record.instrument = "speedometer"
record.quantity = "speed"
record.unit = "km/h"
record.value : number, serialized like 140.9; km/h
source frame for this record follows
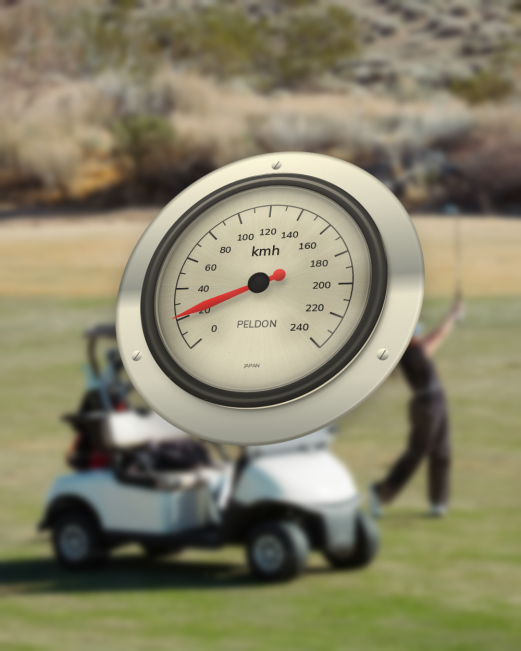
20; km/h
